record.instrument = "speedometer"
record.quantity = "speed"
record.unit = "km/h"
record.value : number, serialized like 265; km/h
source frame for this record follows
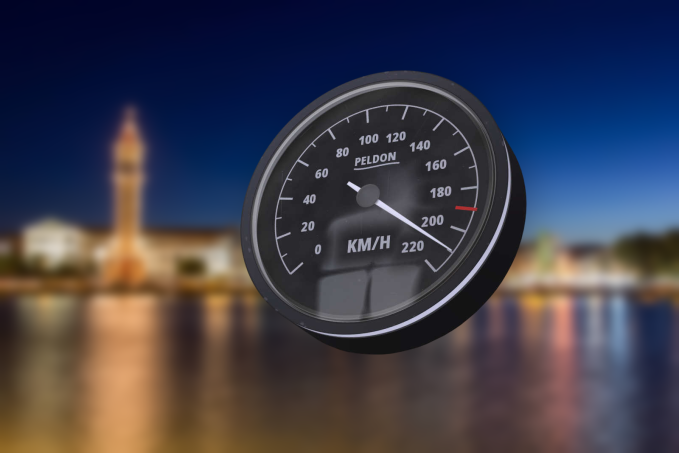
210; km/h
